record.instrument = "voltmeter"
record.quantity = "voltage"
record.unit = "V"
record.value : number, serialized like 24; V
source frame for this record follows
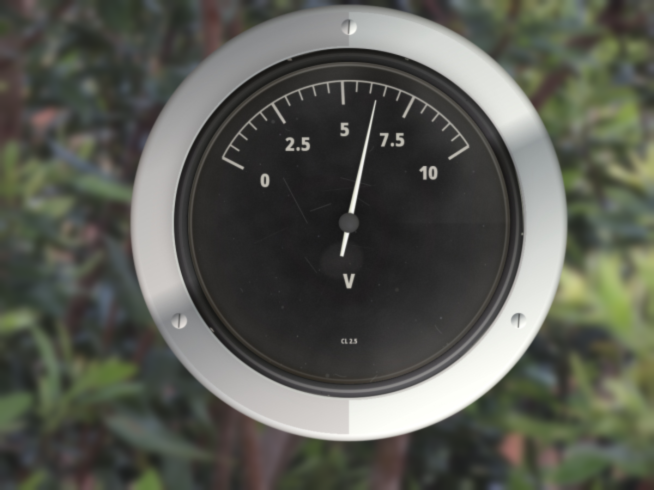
6.25; V
